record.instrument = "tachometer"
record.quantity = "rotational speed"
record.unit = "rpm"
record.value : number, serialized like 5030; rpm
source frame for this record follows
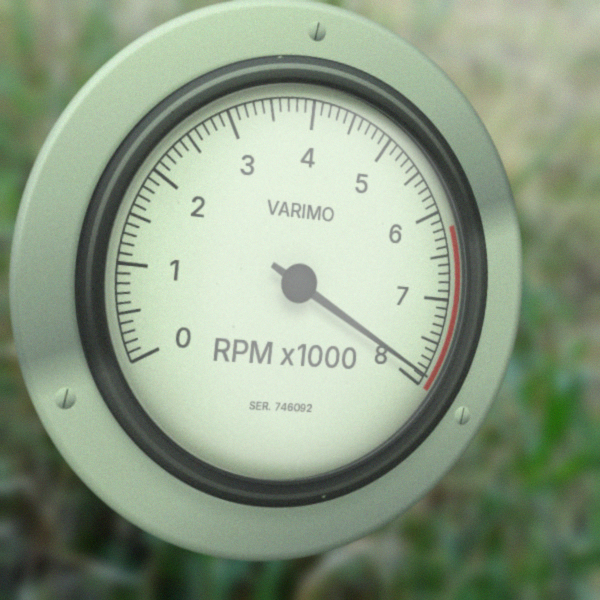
7900; rpm
